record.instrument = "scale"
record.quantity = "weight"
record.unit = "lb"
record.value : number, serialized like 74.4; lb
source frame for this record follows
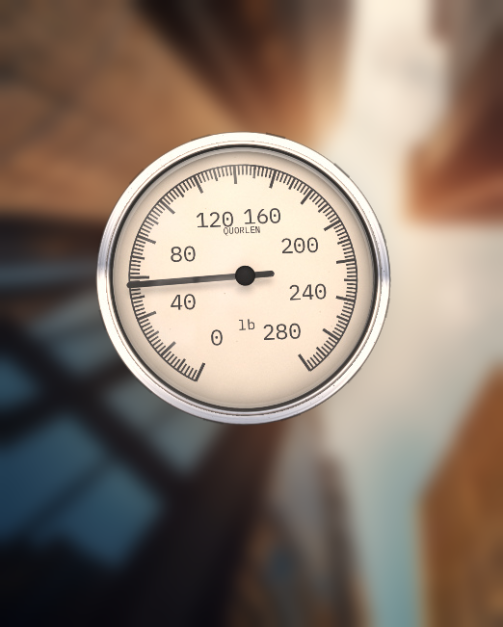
56; lb
